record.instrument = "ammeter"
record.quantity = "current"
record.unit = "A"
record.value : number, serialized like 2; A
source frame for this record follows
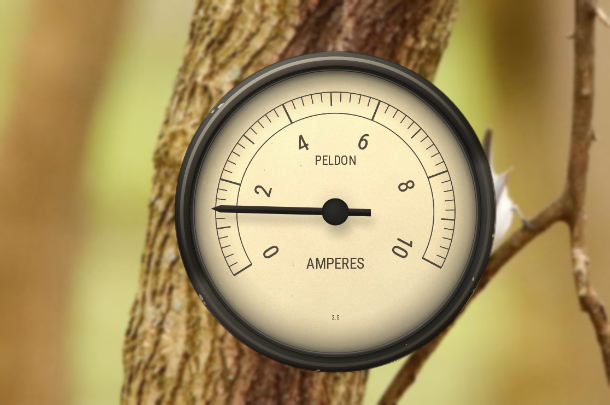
1.4; A
